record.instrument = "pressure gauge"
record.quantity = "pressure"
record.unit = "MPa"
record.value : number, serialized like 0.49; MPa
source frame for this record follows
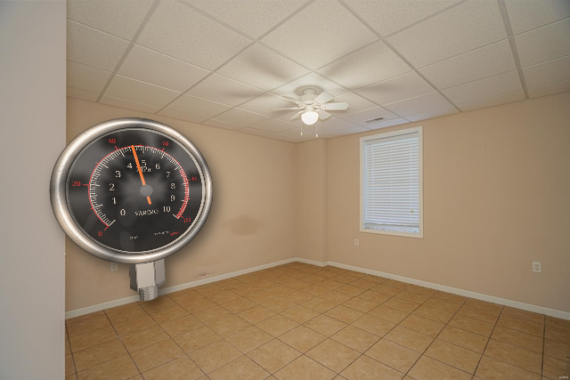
4.5; MPa
